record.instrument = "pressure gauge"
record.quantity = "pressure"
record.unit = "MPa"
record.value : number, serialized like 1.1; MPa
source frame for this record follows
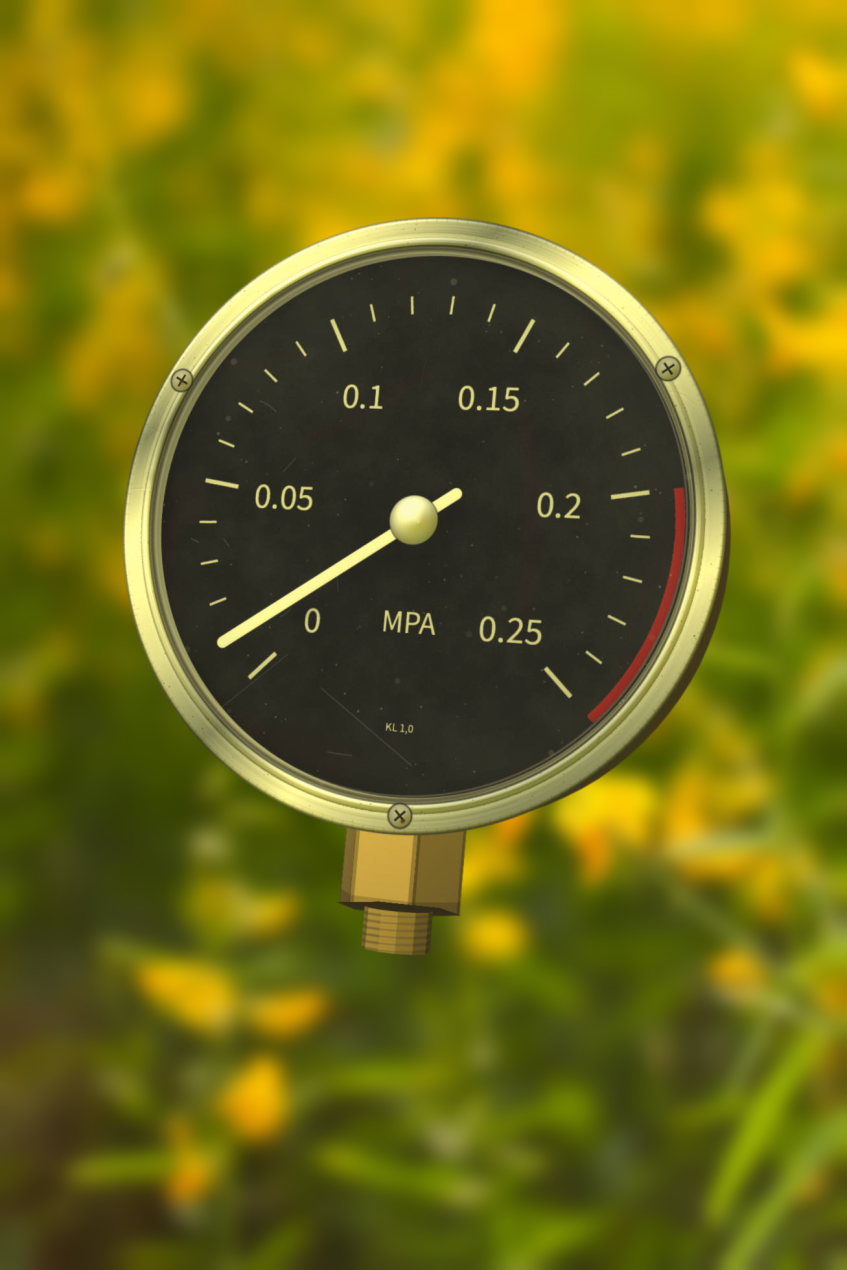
0.01; MPa
